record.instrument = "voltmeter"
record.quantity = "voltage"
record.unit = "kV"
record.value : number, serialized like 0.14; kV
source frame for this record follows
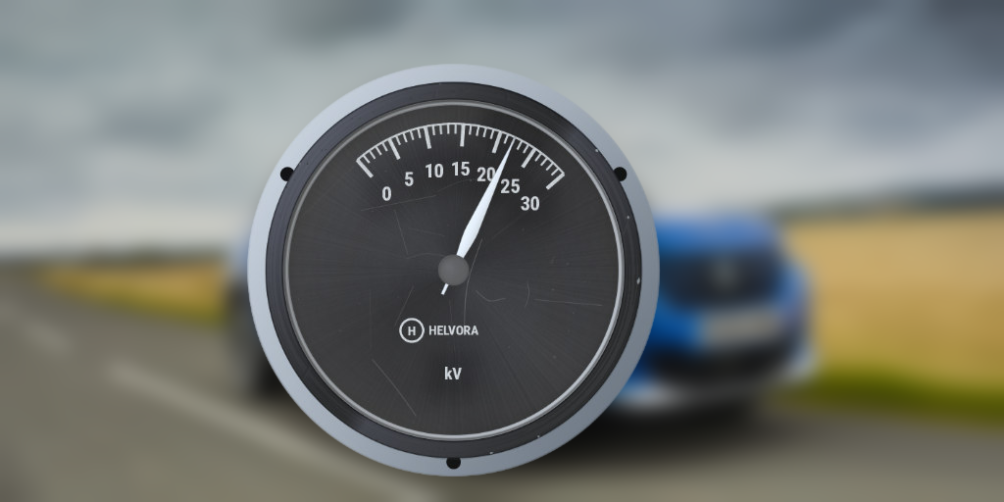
22; kV
